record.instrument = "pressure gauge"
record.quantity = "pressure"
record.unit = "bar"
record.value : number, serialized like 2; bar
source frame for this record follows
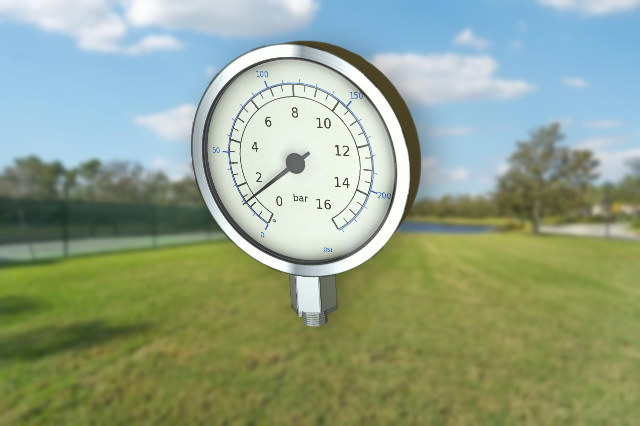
1.25; bar
